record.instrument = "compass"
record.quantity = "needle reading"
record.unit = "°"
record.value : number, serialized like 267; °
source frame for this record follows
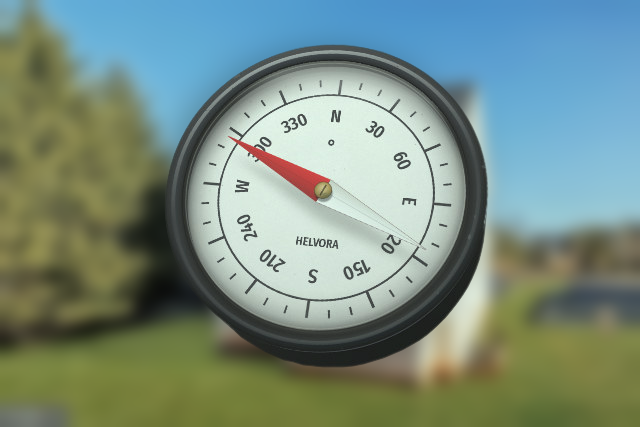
295; °
